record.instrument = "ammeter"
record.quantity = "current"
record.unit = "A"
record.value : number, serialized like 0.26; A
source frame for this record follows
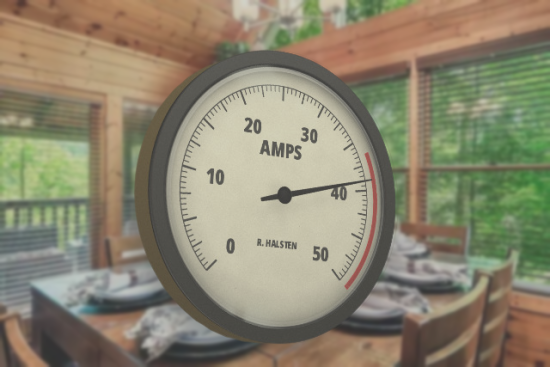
39; A
